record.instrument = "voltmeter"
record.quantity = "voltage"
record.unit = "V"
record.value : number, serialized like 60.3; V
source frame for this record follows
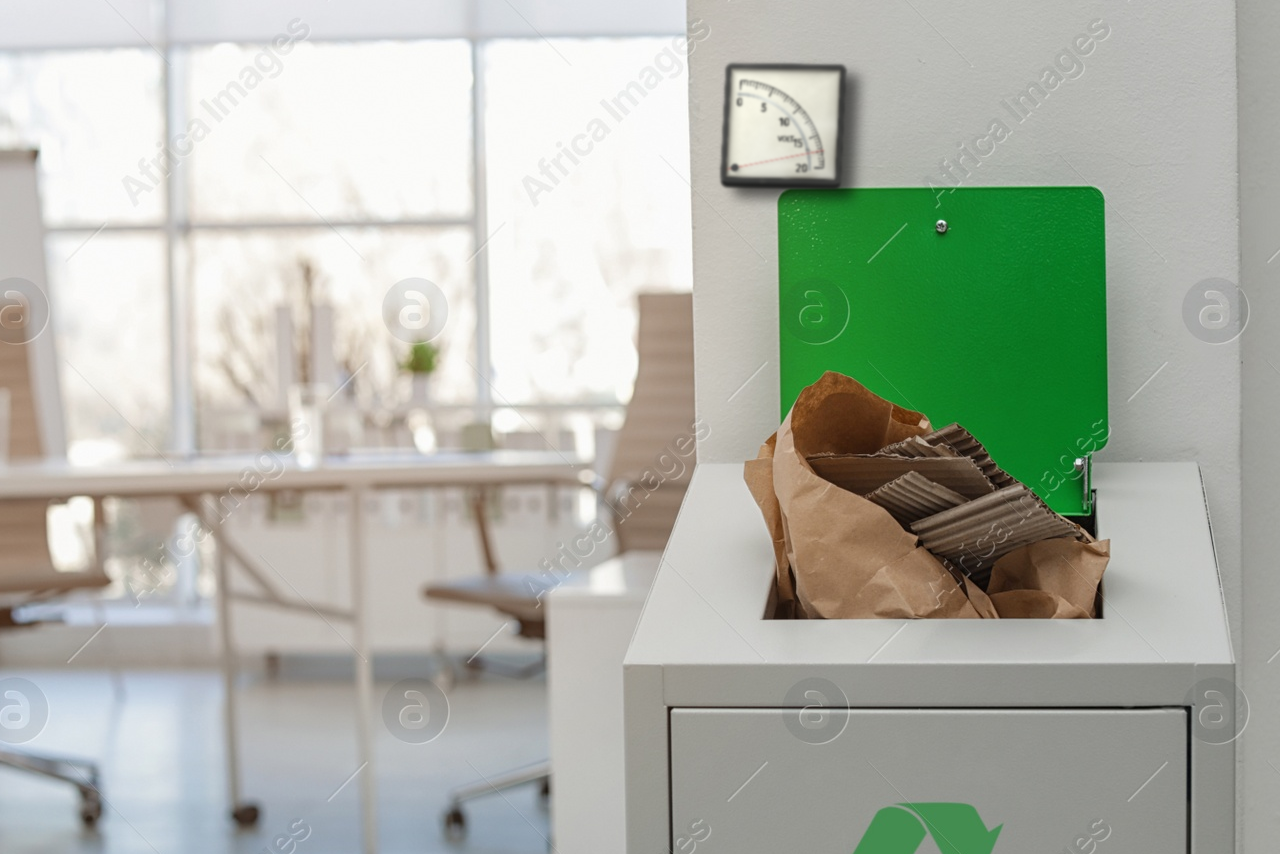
17.5; V
